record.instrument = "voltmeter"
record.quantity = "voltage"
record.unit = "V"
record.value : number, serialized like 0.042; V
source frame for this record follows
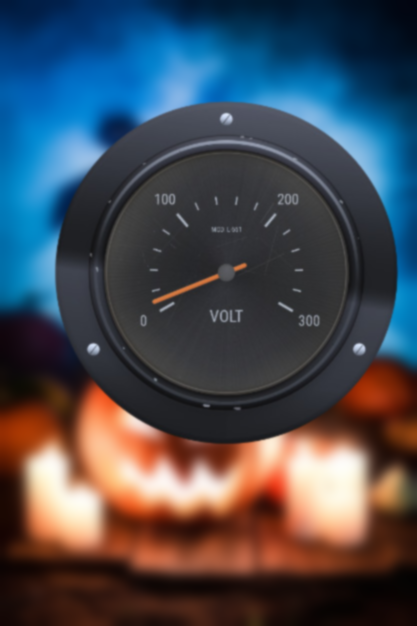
10; V
